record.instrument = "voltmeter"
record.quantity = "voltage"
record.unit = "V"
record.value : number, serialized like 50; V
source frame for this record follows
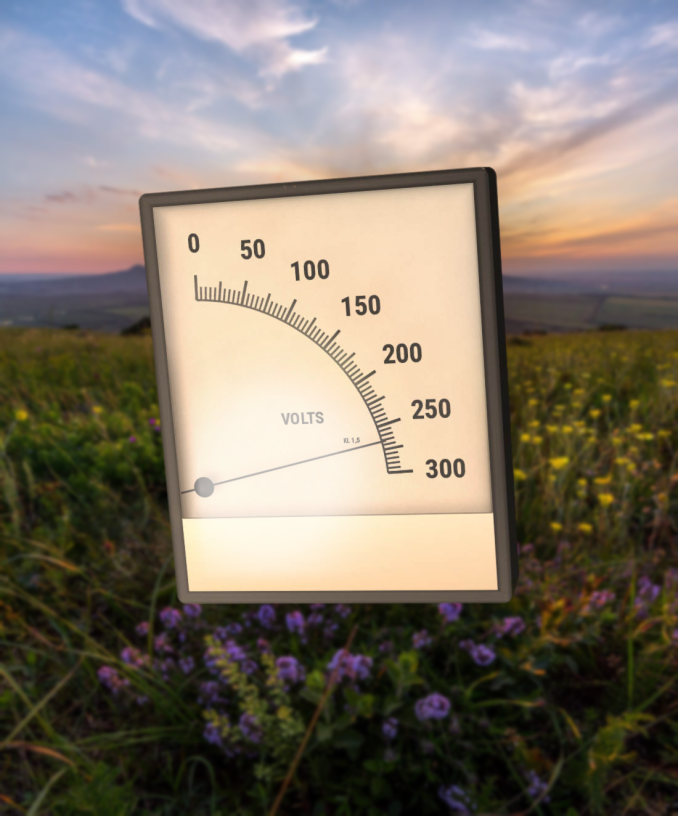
265; V
